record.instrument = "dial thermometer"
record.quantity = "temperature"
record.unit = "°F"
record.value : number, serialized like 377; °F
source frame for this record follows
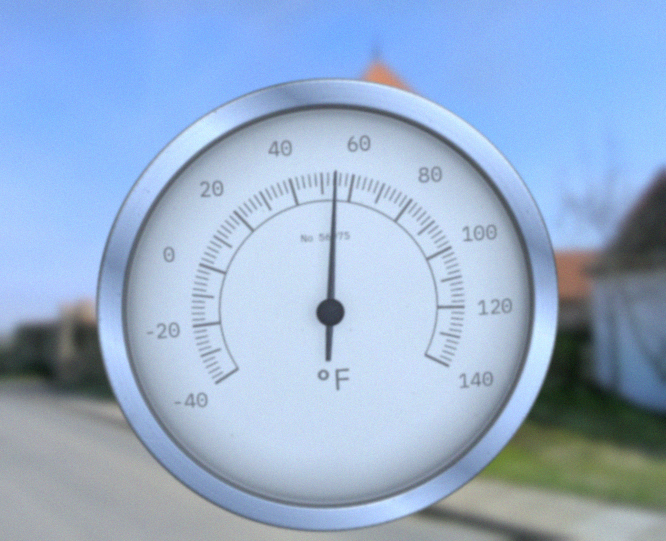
54; °F
